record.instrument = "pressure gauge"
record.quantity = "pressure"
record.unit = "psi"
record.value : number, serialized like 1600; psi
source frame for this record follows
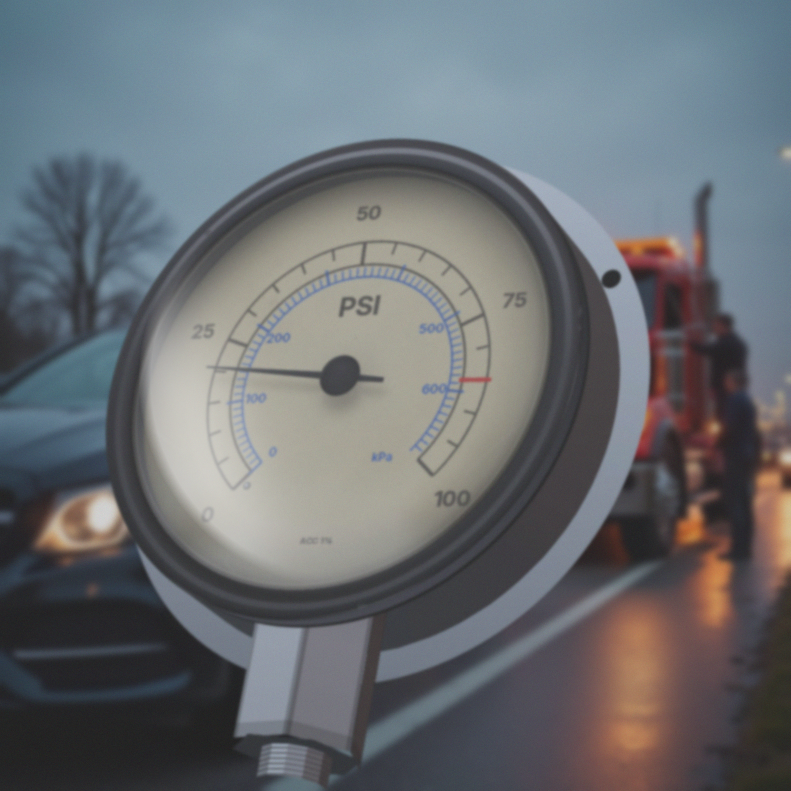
20; psi
